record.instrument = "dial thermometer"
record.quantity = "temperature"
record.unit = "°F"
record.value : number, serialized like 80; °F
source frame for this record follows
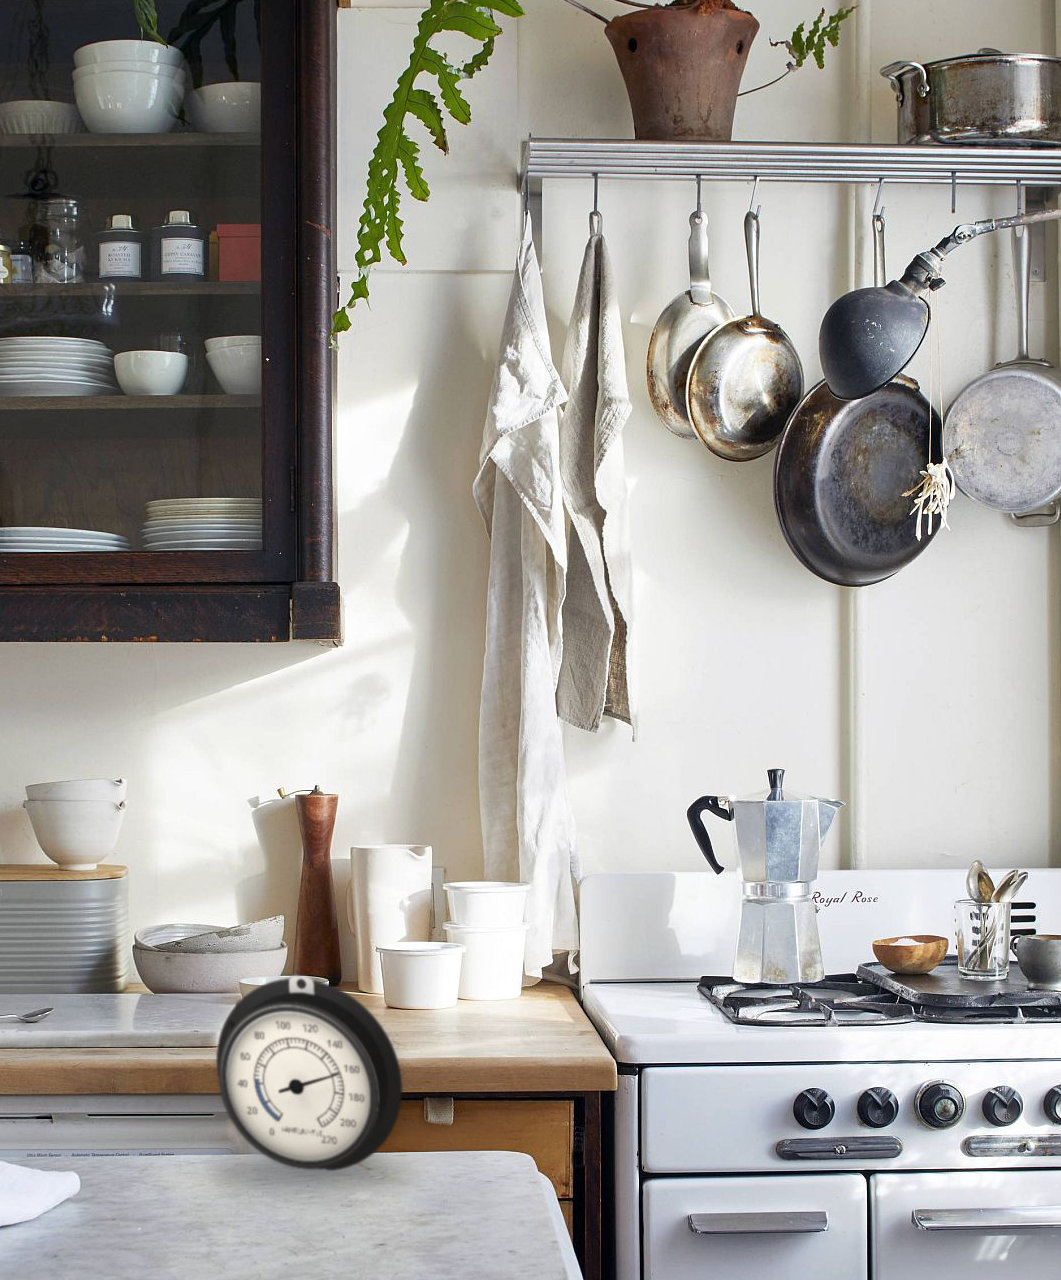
160; °F
